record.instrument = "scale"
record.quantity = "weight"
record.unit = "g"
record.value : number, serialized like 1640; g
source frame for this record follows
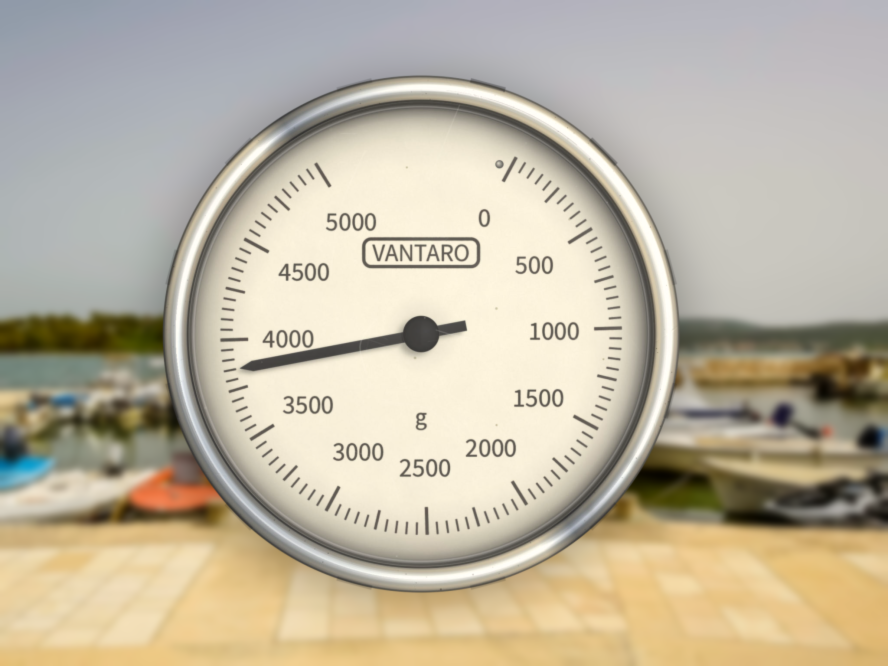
3850; g
